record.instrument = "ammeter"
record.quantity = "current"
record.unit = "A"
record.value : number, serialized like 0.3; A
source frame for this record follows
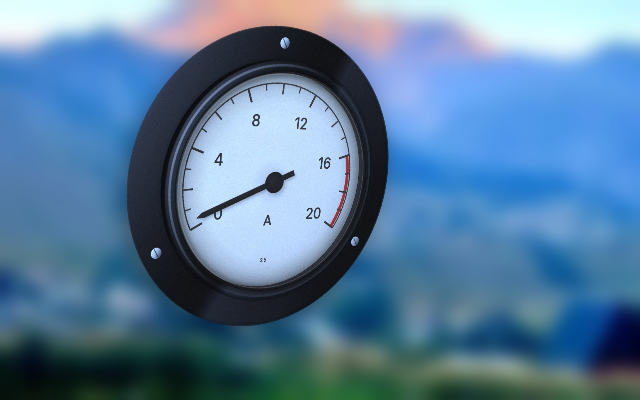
0.5; A
